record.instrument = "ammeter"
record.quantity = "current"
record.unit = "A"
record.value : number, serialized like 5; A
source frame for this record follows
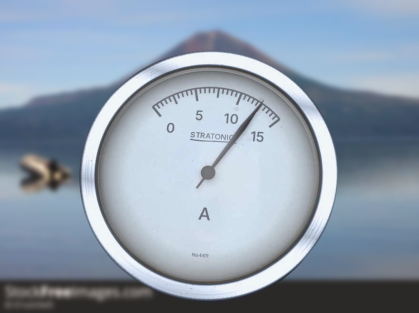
12.5; A
